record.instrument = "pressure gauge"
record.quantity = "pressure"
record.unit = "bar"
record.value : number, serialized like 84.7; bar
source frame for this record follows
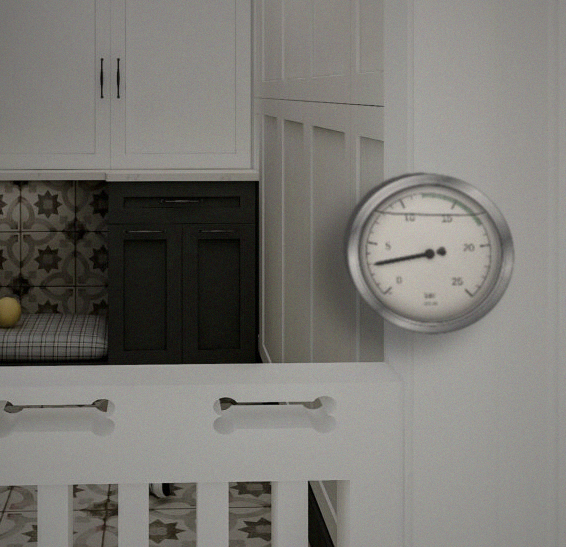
3; bar
